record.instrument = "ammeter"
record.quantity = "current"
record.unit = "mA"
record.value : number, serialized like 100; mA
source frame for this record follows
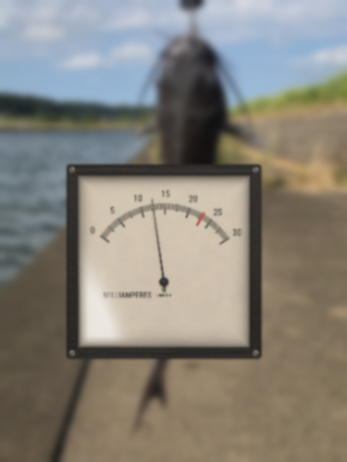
12.5; mA
